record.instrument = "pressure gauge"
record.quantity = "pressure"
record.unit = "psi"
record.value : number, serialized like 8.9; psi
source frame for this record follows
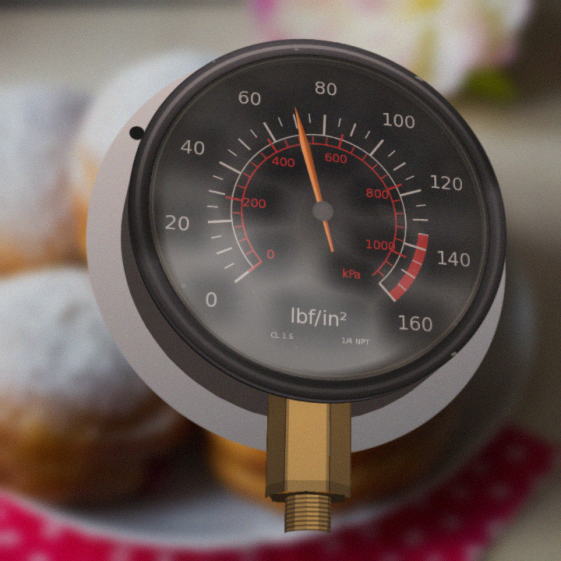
70; psi
